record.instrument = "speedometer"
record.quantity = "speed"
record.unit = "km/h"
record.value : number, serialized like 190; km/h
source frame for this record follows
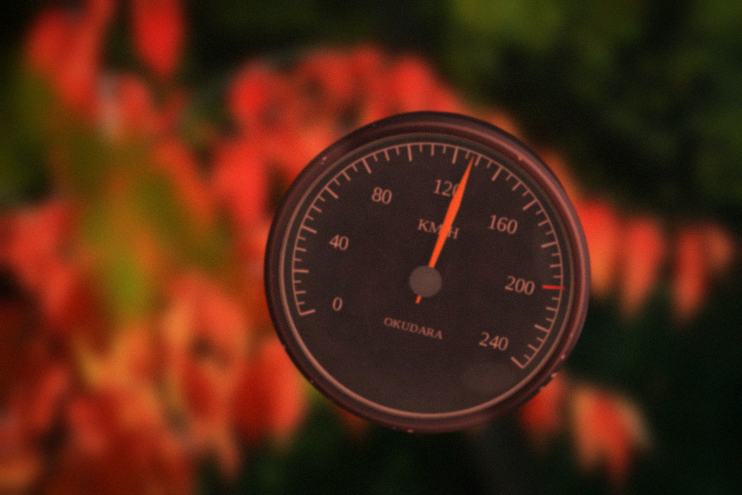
127.5; km/h
